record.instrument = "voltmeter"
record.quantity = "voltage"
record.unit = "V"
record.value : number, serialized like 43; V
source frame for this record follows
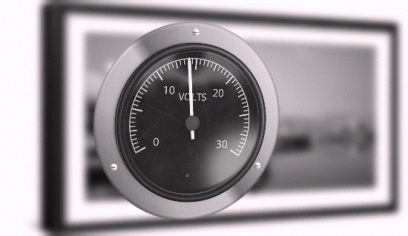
14; V
